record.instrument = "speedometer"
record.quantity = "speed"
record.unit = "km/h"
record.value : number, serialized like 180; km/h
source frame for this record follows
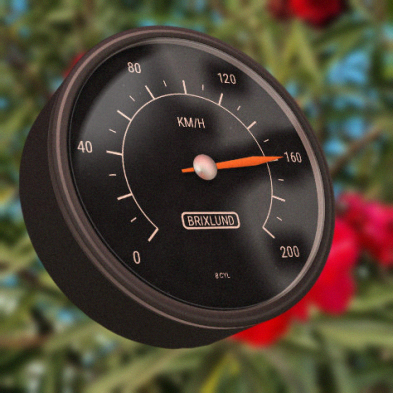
160; km/h
